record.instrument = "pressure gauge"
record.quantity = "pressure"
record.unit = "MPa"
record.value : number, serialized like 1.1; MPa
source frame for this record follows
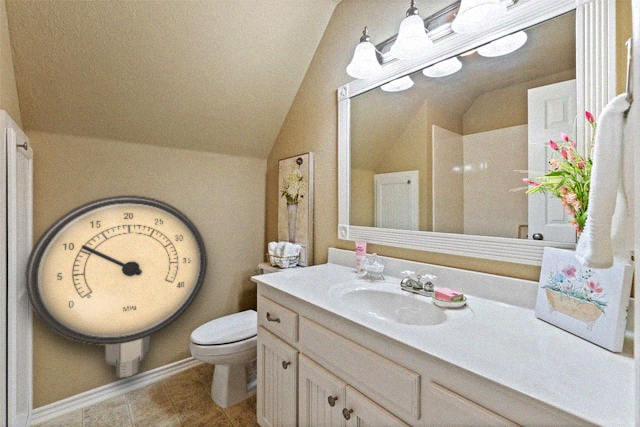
11; MPa
